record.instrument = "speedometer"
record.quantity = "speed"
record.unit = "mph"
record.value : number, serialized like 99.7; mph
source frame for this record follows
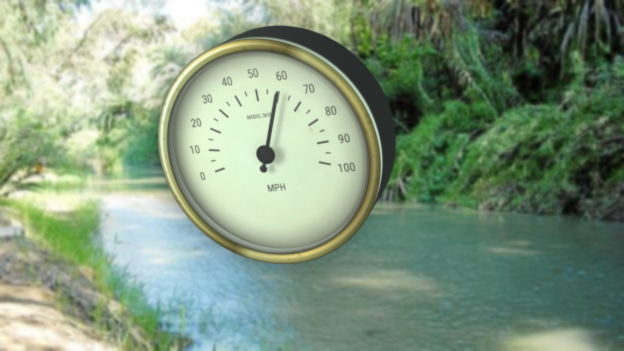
60; mph
